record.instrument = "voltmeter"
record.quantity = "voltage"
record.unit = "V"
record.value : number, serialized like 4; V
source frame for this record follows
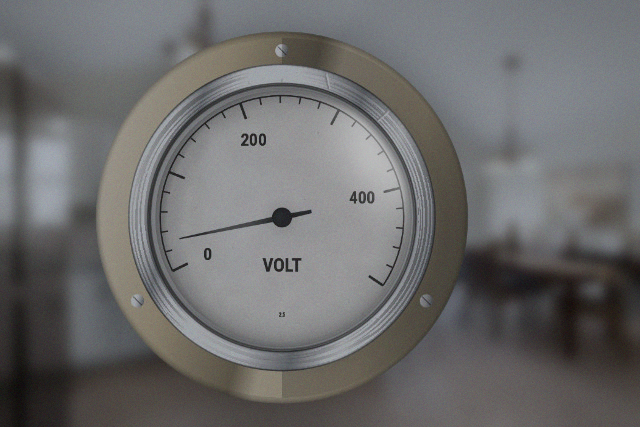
30; V
